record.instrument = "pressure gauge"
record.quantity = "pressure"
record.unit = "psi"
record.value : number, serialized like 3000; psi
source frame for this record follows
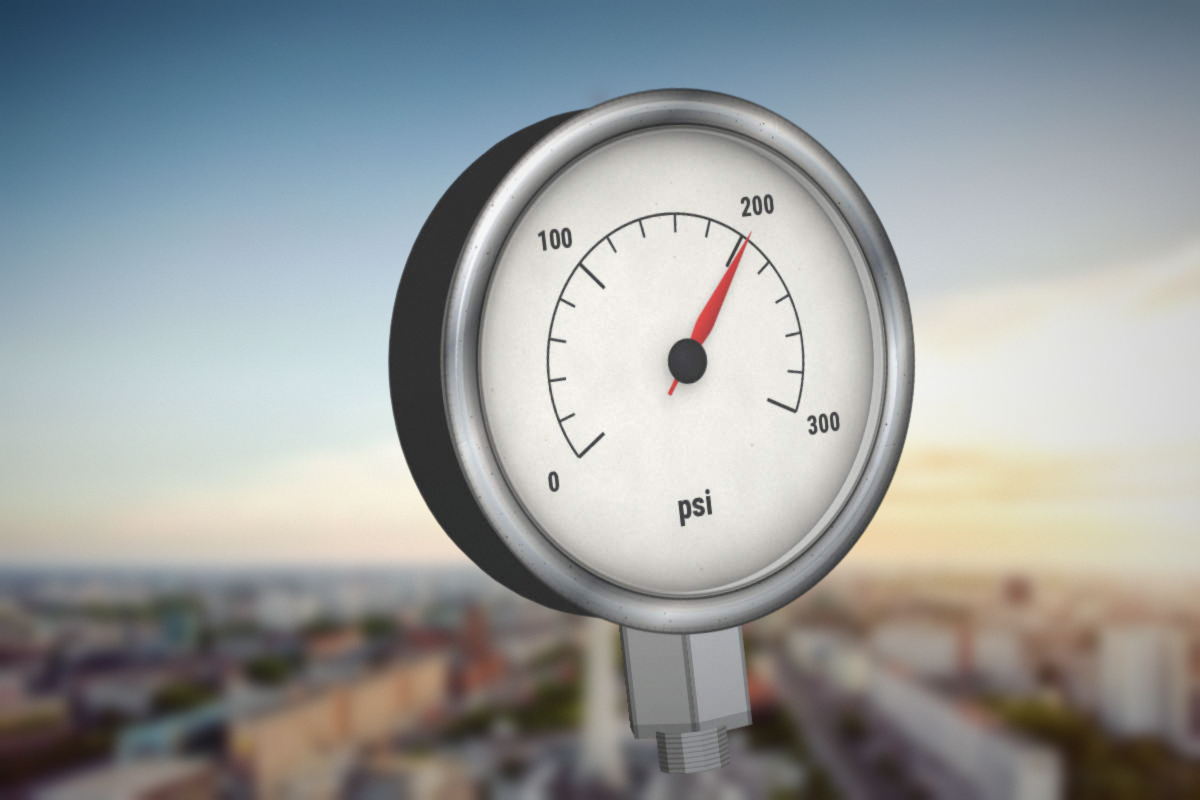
200; psi
